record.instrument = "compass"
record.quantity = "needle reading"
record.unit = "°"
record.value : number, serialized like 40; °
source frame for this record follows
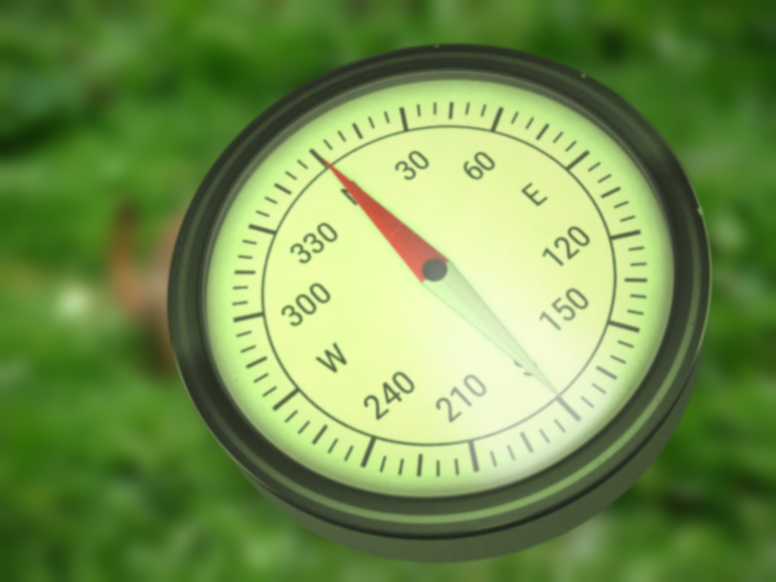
0; °
